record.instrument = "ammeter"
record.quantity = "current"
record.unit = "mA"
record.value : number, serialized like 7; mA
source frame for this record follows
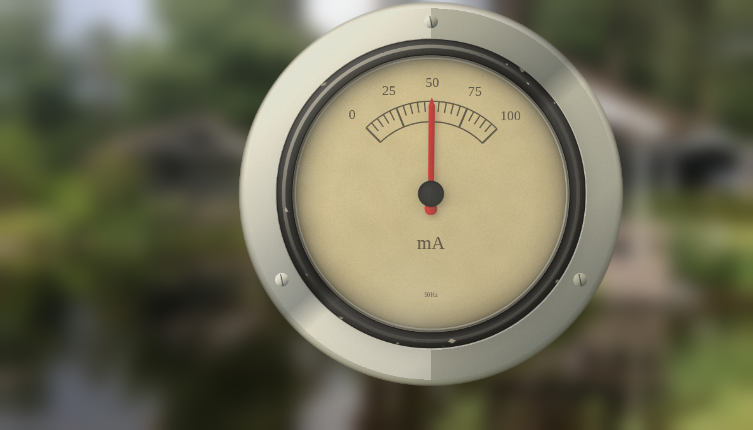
50; mA
